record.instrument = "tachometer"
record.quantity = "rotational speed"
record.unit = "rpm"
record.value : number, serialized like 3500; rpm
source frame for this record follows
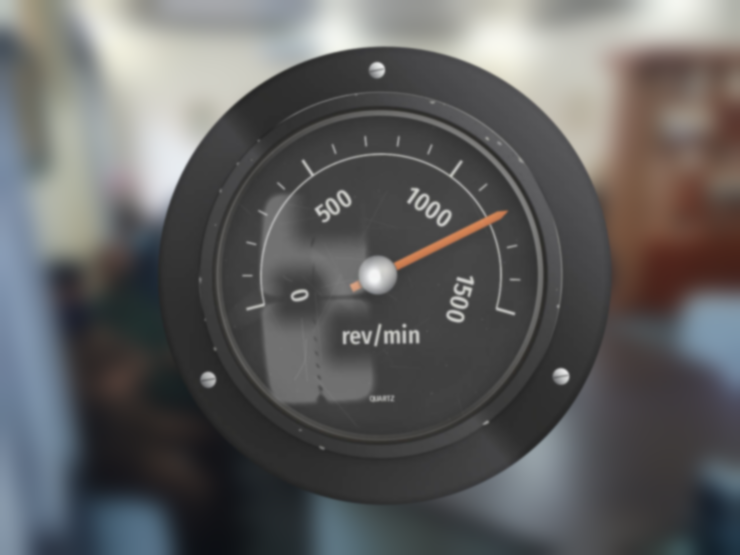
1200; rpm
